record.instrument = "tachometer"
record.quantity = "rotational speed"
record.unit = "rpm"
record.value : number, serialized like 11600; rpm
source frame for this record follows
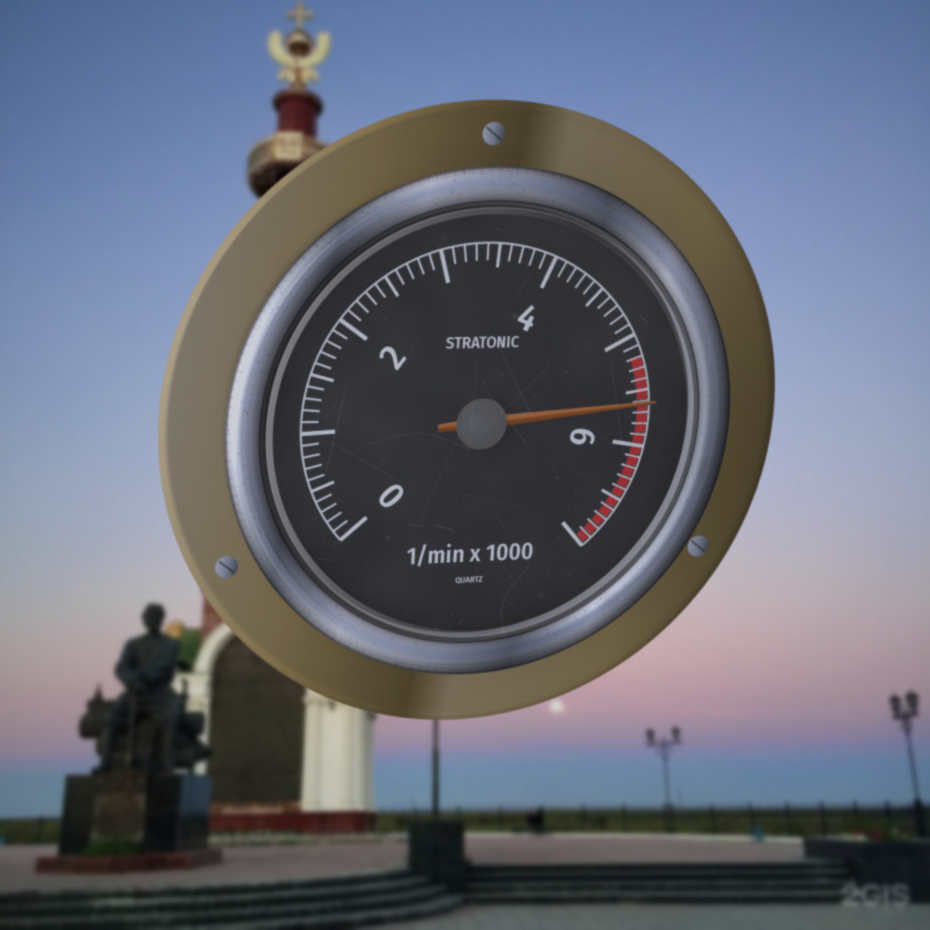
5600; rpm
